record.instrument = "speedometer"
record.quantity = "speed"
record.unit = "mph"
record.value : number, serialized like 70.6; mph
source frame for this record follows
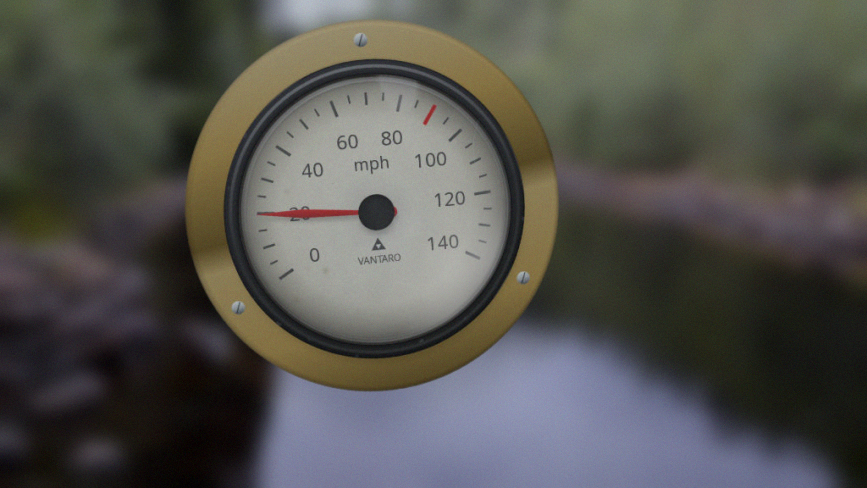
20; mph
